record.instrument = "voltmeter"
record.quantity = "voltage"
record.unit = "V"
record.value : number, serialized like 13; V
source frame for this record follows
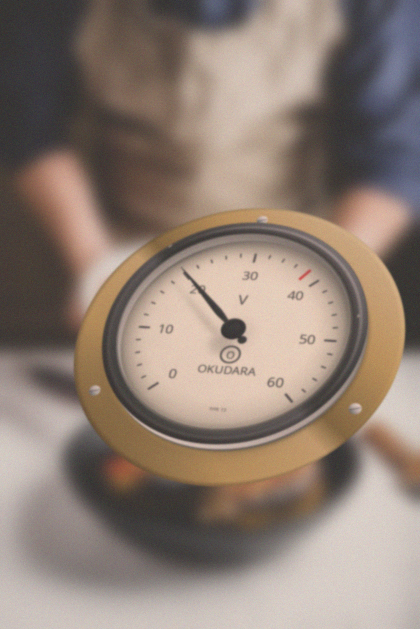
20; V
